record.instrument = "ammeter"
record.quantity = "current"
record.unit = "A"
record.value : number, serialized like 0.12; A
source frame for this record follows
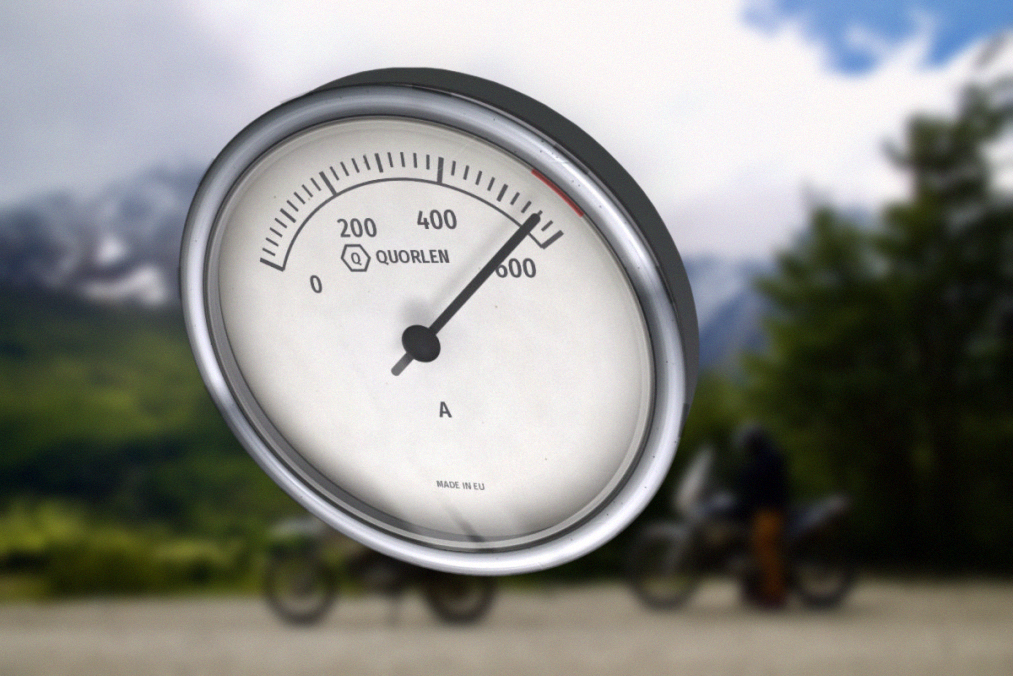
560; A
